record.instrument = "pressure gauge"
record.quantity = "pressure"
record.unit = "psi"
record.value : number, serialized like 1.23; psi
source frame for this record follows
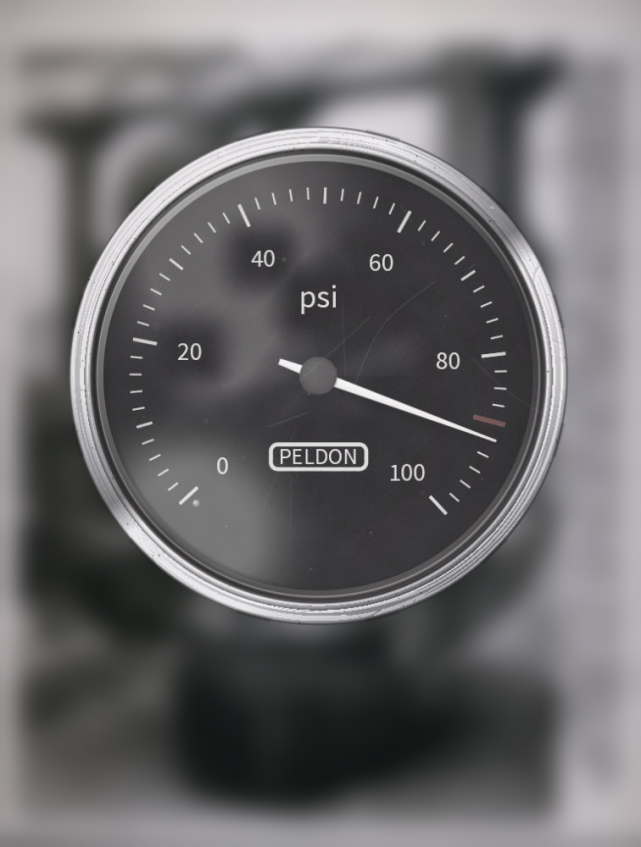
90; psi
